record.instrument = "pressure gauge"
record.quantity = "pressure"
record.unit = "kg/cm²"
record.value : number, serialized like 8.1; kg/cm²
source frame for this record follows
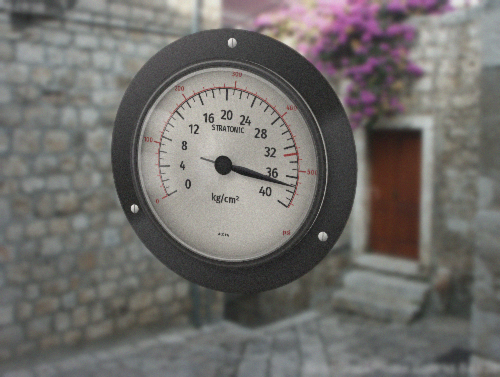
37; kg/cm²
